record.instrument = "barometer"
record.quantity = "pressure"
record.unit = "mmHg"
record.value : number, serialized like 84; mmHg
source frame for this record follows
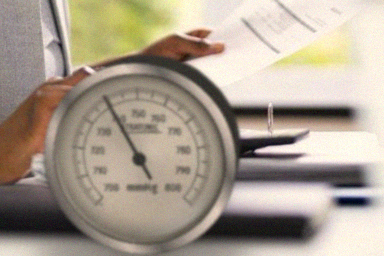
740; mmHg
